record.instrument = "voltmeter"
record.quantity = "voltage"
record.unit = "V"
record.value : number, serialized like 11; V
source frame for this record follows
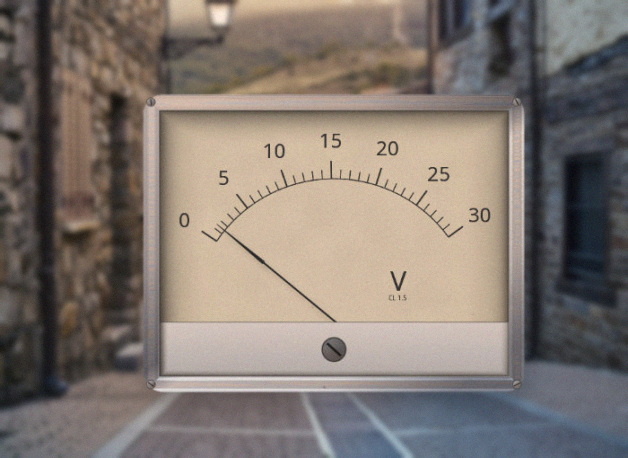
1.5; V
